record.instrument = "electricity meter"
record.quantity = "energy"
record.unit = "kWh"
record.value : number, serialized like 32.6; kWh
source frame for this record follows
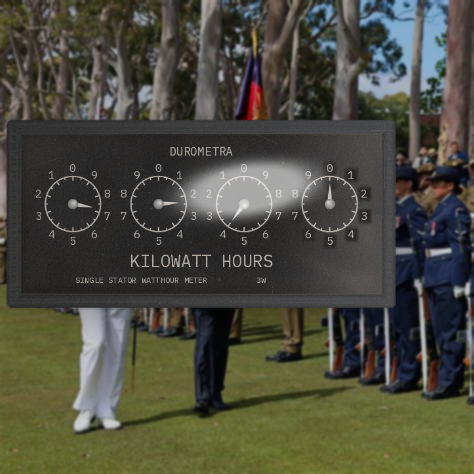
7240; kWh
